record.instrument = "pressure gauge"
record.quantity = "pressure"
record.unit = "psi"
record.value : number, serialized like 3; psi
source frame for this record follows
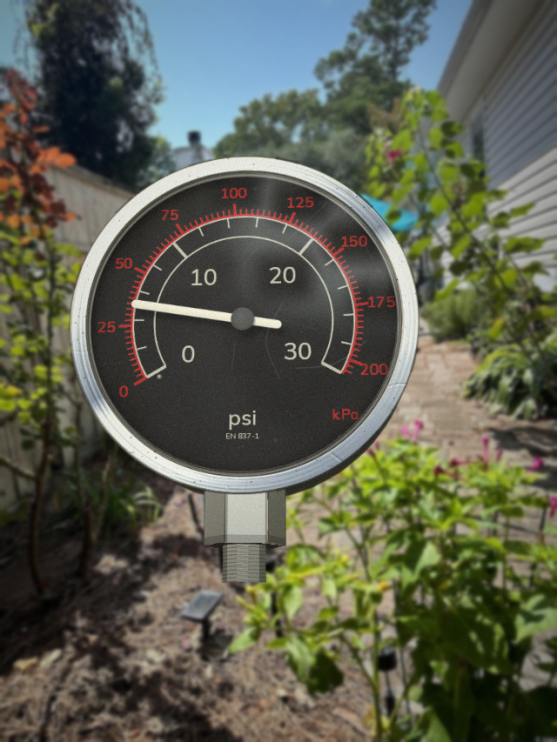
5; psi
